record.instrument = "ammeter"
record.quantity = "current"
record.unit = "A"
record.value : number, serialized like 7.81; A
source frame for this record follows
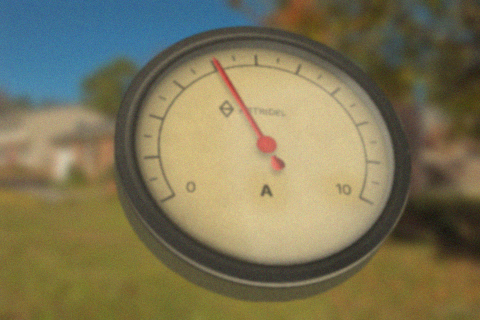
4; A
